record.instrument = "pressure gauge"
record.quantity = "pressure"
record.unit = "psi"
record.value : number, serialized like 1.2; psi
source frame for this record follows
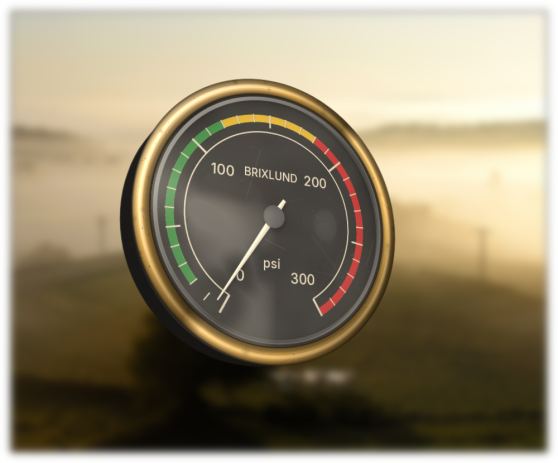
5; psi
